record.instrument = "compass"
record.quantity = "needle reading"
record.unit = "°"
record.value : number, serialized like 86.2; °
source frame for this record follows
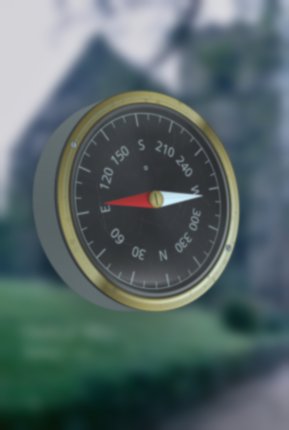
95; °
